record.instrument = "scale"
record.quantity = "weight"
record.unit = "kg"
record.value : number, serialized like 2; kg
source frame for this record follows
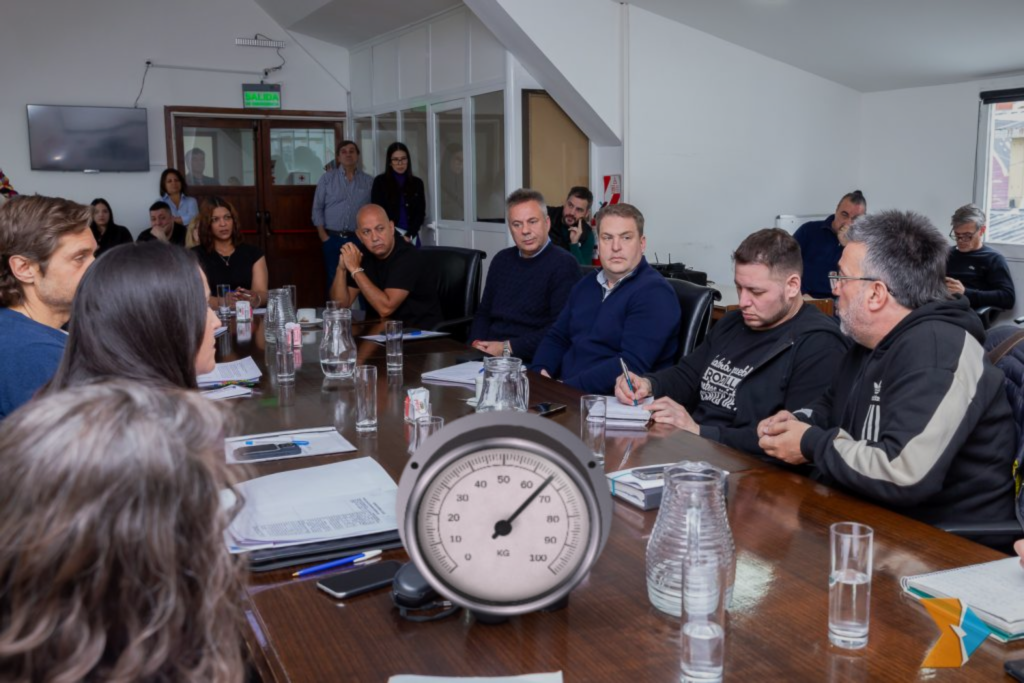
65; kg
